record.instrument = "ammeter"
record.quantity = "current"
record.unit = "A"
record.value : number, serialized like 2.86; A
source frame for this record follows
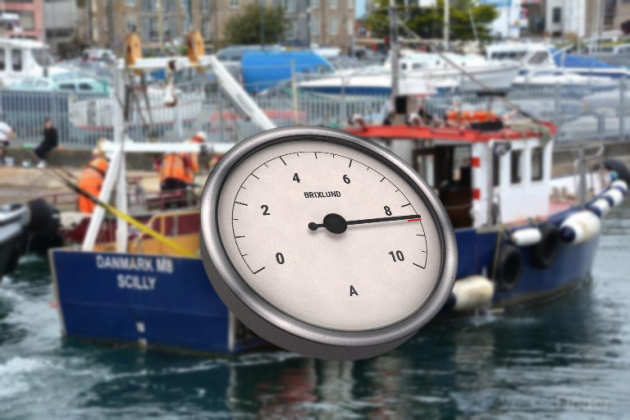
8.5; A
